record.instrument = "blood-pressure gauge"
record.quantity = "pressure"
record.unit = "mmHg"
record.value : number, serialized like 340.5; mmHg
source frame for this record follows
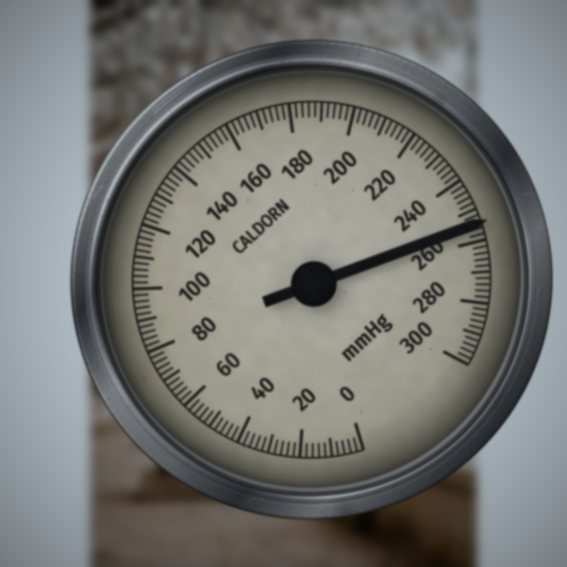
254; mmHg
